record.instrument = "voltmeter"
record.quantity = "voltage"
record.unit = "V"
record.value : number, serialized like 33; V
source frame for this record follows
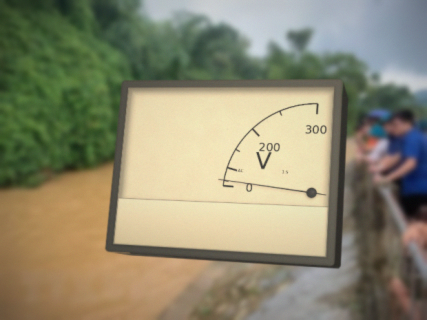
50; V
